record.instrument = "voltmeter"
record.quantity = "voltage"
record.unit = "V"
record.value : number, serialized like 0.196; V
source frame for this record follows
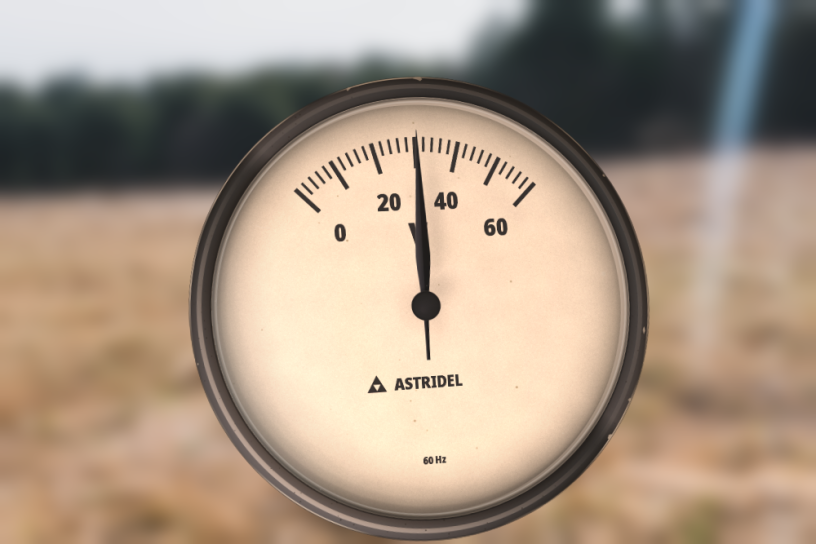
30; V
